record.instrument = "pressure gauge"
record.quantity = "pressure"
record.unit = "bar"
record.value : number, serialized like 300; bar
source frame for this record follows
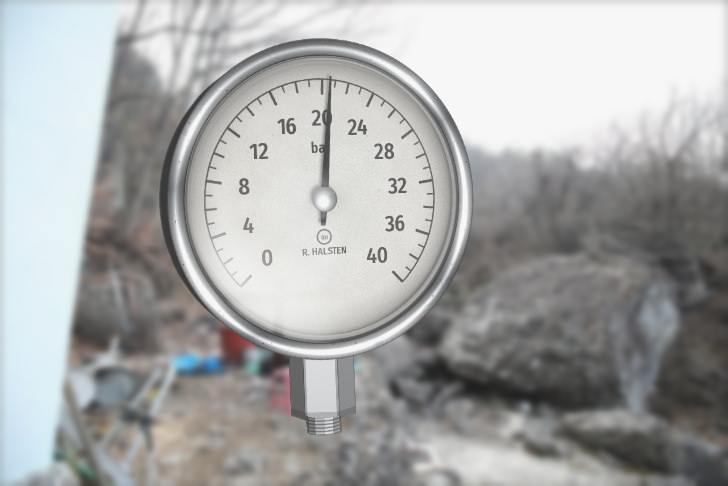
20.5; bar
